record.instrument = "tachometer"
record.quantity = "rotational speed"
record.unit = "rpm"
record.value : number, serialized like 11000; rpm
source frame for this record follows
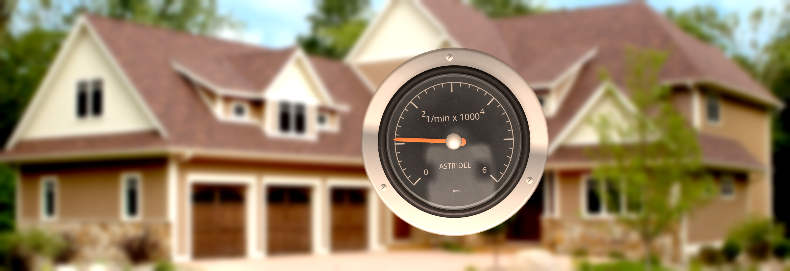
1100; rpm
